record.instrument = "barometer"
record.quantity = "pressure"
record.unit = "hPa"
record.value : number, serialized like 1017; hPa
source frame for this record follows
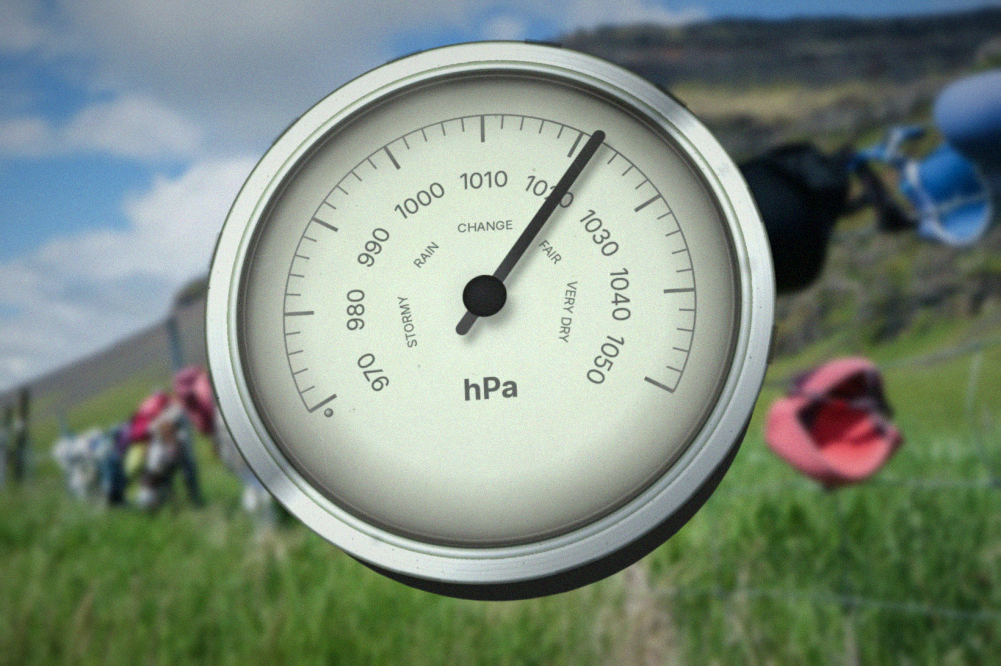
1022; hPa
